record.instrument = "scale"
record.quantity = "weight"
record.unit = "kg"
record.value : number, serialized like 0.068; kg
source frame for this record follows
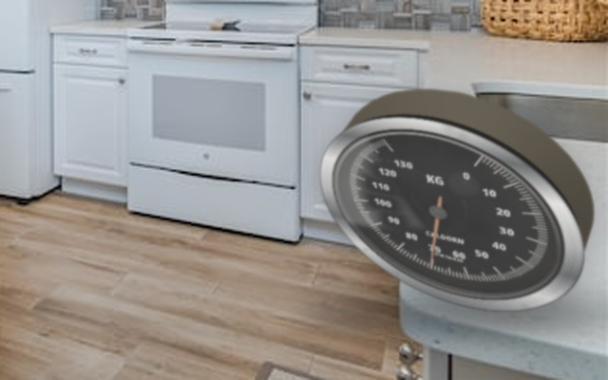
70; kg
